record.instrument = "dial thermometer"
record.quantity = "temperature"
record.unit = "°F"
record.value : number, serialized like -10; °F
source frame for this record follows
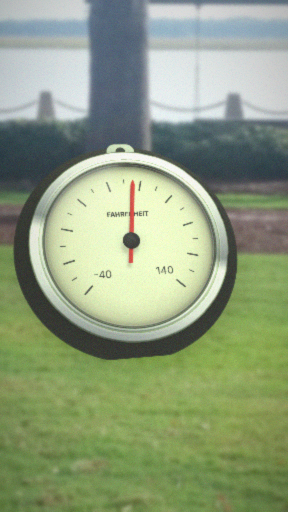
55; °F
